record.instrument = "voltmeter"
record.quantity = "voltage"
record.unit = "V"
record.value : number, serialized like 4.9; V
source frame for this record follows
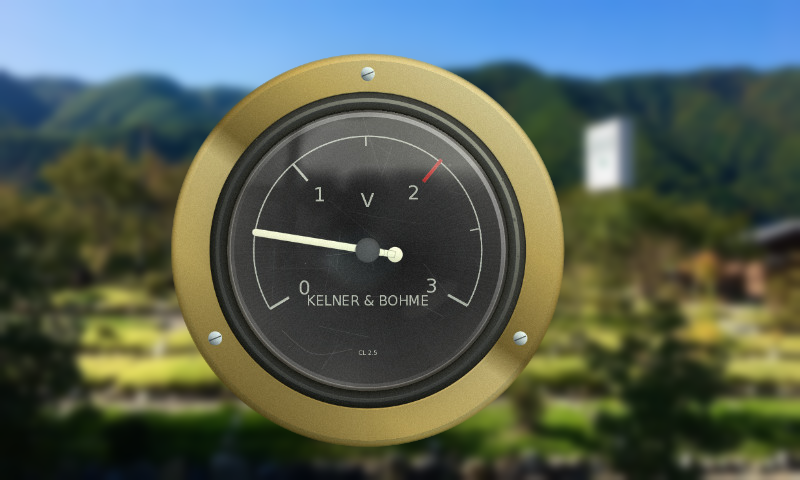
0.5; V
